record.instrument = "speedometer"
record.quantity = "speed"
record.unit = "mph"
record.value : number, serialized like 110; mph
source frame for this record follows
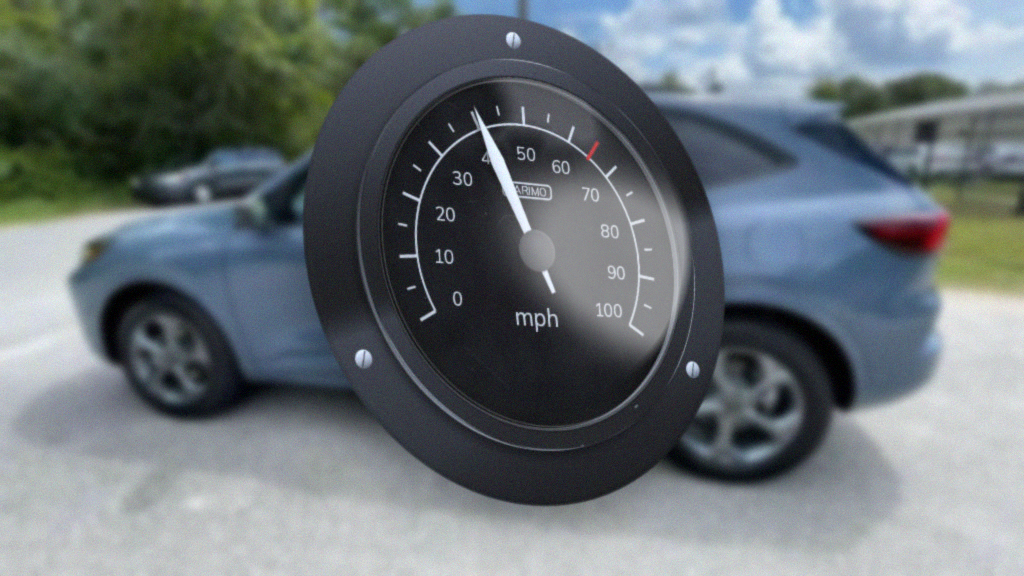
40; mph
